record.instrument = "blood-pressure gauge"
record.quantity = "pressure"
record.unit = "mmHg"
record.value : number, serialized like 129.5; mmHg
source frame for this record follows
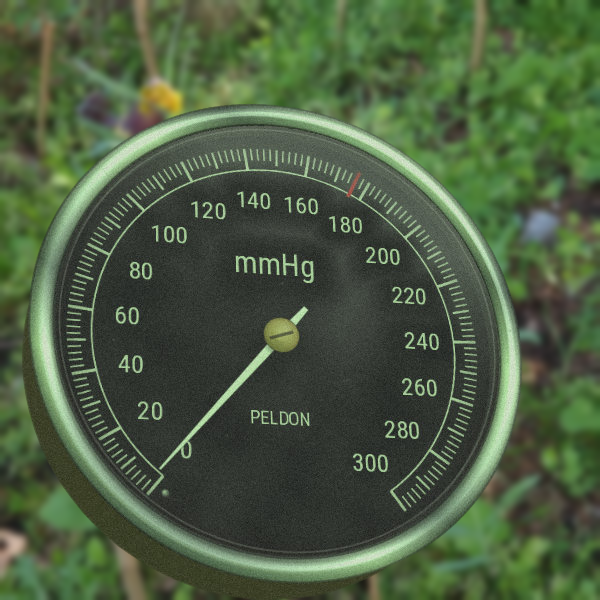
2; mmHg
